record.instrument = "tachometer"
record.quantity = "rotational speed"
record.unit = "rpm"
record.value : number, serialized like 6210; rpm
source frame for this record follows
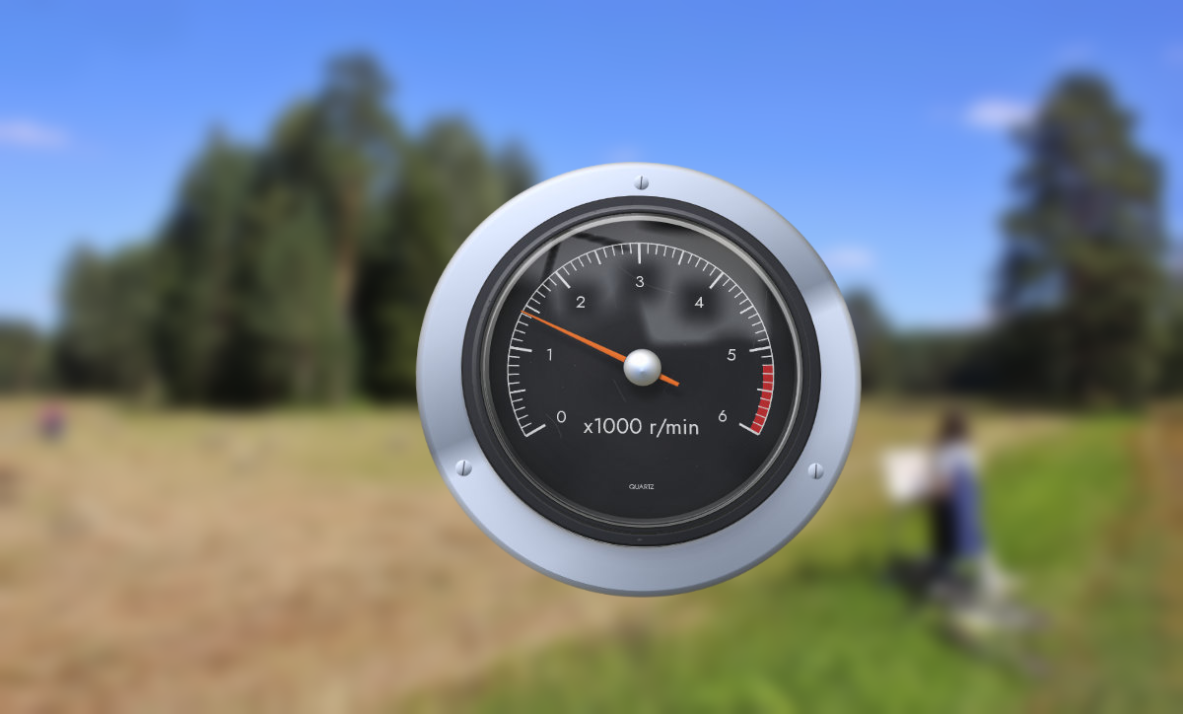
1400; rpm
